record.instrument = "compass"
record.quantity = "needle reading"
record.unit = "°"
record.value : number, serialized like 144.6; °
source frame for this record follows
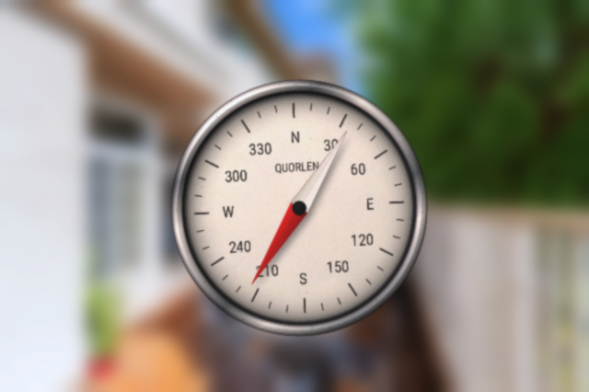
215; °
